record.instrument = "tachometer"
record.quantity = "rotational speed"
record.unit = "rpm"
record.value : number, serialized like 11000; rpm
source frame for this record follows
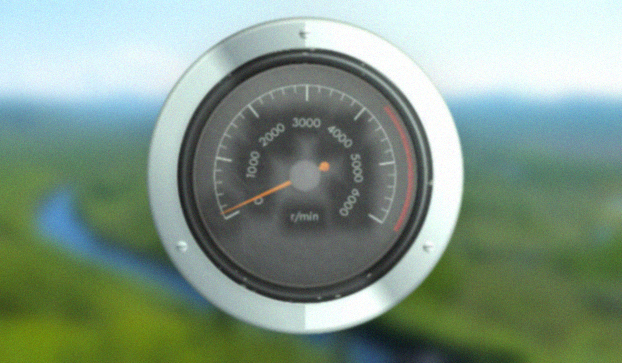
100; rpm
